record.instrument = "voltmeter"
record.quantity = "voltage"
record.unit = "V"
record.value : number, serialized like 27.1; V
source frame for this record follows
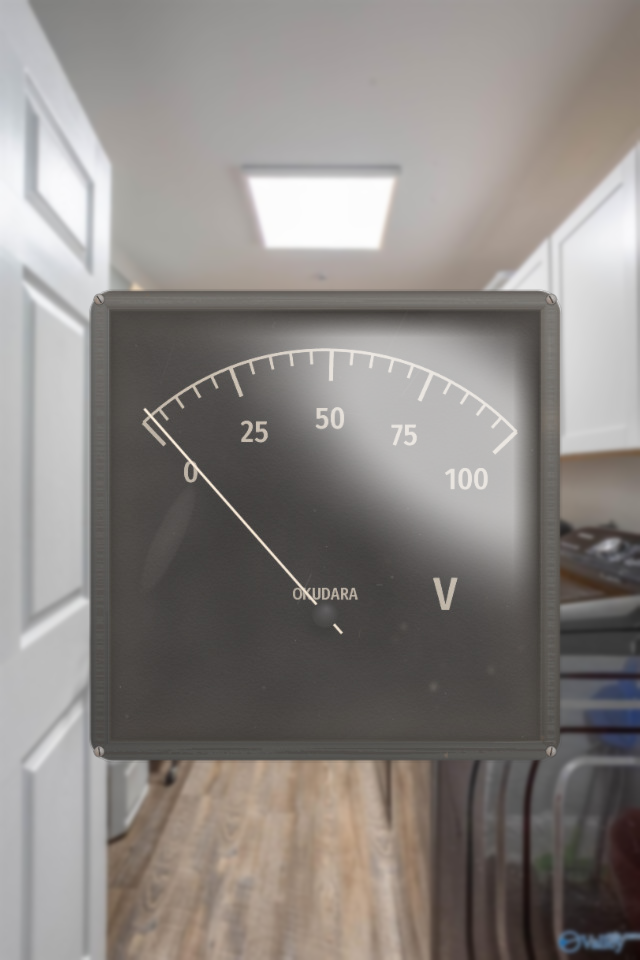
2.5; V
